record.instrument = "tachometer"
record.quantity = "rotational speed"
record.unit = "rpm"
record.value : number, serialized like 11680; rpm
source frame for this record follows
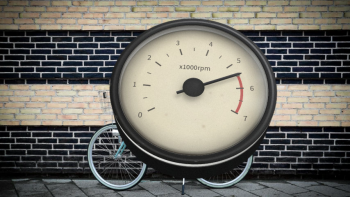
5500; rpm
